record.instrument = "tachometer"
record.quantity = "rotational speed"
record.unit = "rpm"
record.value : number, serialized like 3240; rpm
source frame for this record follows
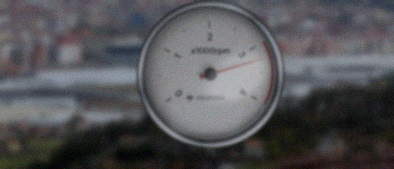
3250; rpm
